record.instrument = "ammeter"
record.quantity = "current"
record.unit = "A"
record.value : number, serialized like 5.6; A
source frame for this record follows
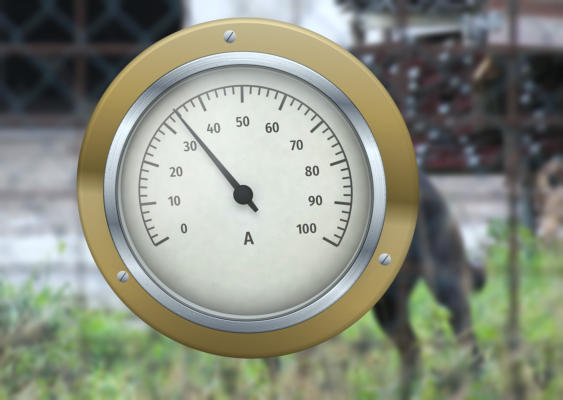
34; A
